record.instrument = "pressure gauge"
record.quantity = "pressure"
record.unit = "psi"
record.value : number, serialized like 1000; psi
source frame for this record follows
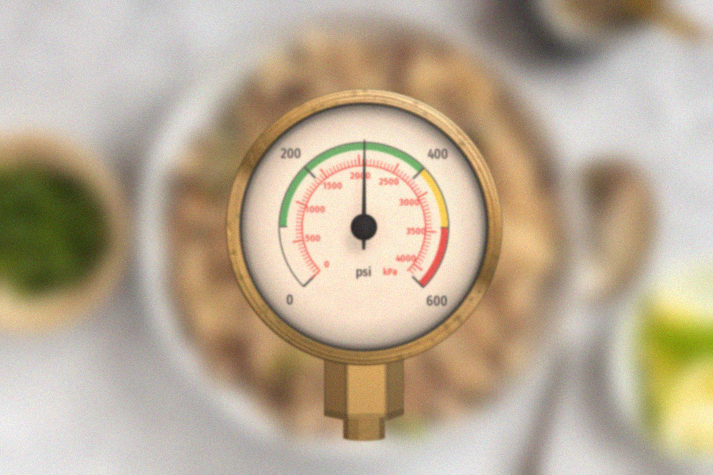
300; psi
